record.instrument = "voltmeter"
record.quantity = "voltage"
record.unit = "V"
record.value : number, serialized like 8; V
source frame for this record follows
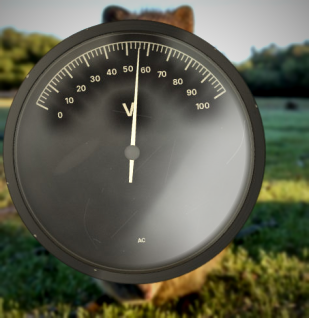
56; V
